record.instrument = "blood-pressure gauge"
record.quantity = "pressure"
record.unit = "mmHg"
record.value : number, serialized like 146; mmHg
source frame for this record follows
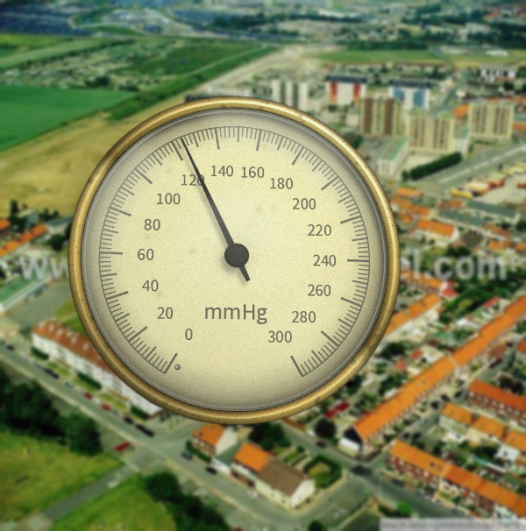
124; mmHg
